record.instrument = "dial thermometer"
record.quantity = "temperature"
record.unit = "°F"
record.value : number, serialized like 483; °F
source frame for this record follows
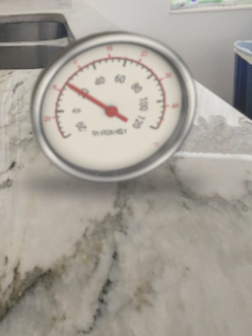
20; °F
